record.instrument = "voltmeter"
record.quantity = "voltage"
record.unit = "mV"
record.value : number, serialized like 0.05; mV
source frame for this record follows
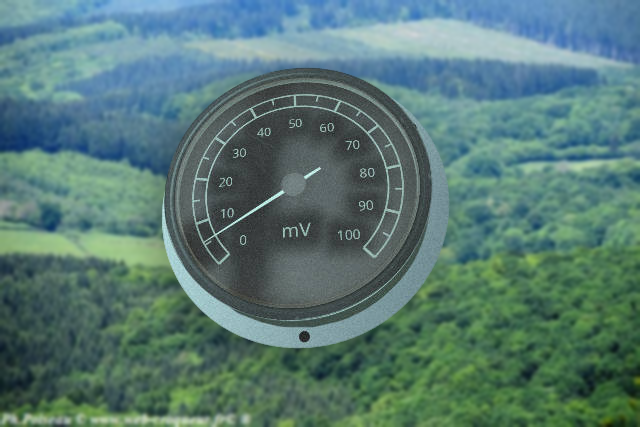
5; mV
